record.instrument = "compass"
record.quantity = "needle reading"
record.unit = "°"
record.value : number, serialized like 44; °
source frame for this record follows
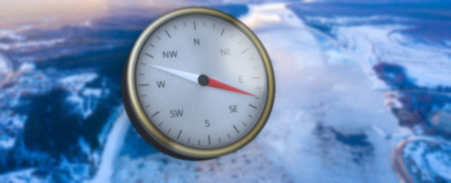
110; °
